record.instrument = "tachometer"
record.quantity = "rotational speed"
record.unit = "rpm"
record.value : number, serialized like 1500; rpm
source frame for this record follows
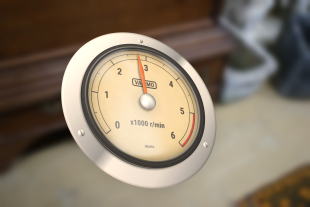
2750; rpm
